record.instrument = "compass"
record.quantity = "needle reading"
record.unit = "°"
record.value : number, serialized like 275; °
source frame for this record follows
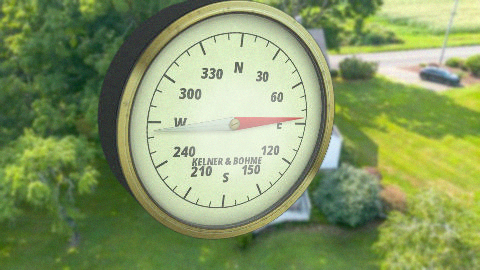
85; °
